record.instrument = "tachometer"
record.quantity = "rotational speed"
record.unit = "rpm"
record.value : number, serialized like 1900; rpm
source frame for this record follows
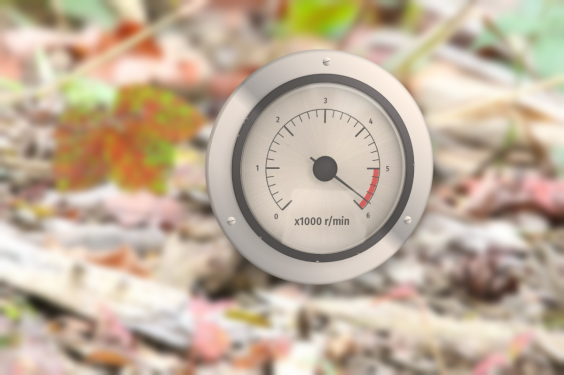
5800; rpm
